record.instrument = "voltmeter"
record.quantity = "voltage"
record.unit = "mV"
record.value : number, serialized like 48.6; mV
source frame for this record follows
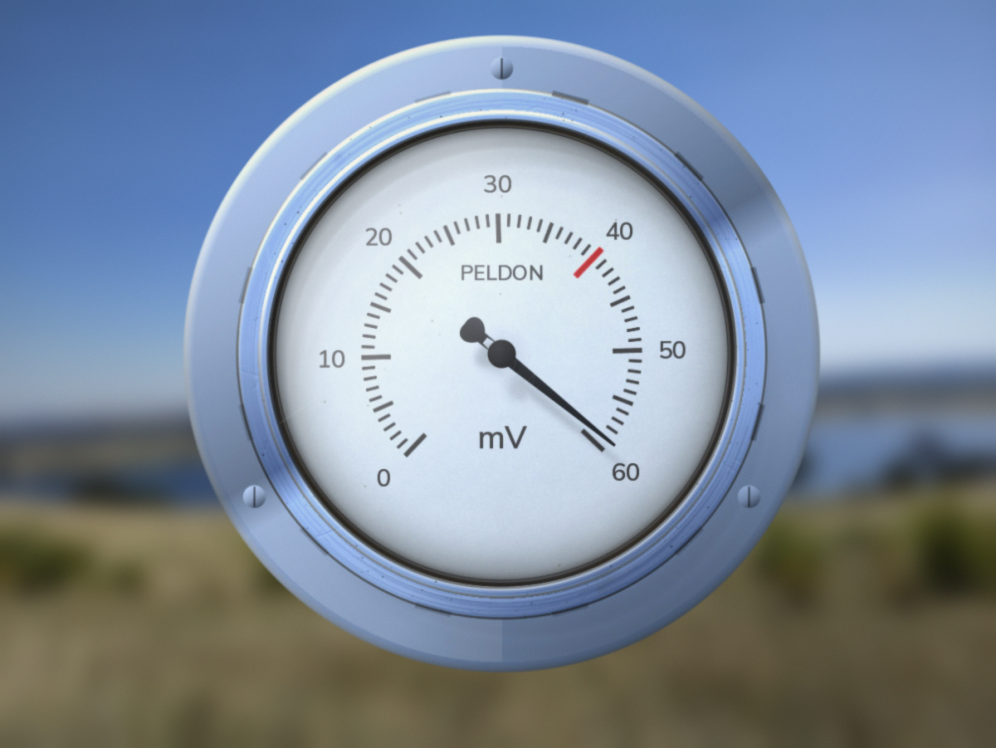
59; mV
